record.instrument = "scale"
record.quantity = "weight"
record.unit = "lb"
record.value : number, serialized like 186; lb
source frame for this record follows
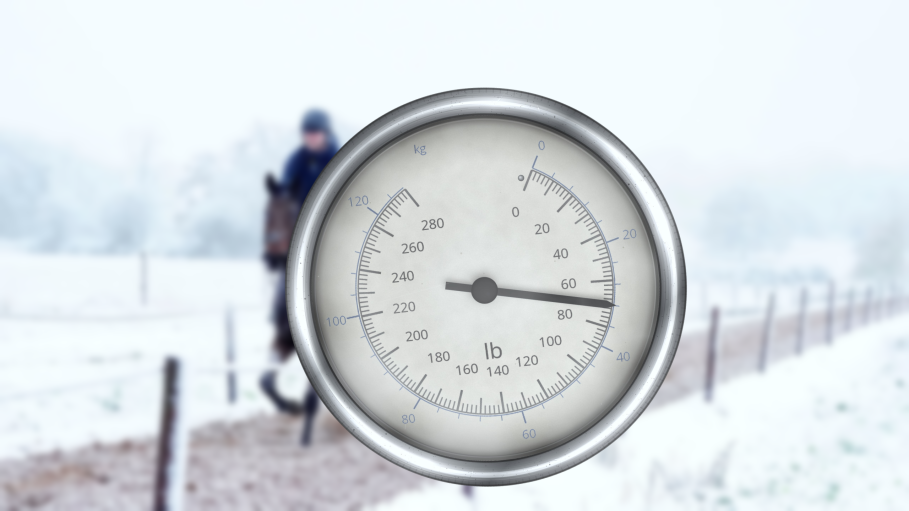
70; lb
